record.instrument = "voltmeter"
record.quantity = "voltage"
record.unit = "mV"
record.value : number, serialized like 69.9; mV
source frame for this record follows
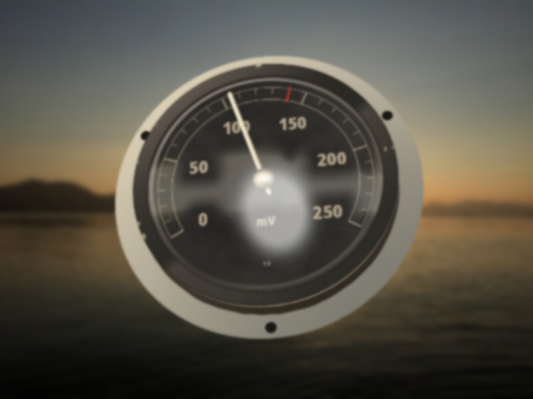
105; mV
